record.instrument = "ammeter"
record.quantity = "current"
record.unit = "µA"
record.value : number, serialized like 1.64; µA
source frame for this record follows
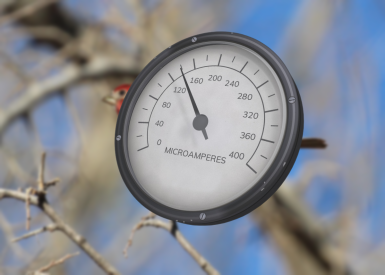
140; µA
